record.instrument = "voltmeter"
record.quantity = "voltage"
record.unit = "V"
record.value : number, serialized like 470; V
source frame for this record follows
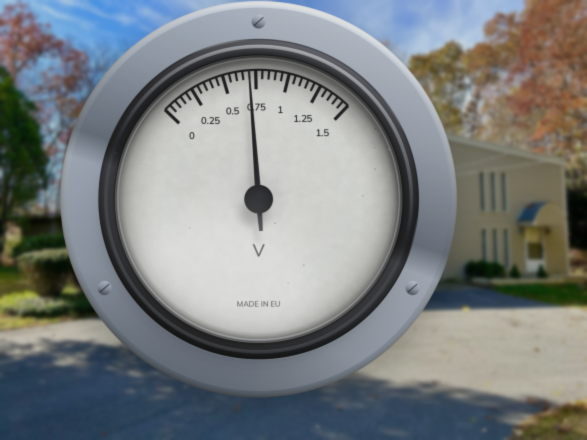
0.7; V
